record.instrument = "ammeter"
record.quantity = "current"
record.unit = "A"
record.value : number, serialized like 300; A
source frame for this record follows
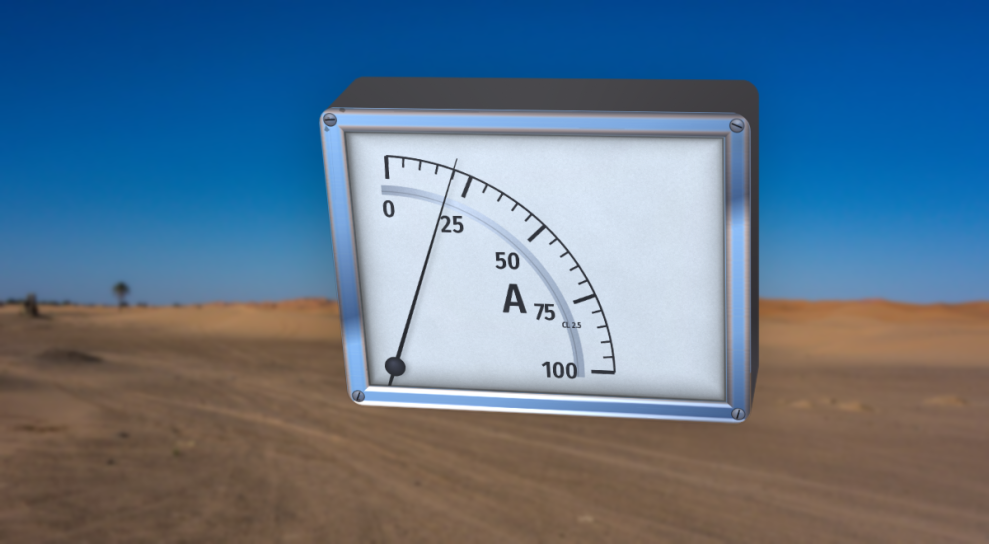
20; A
